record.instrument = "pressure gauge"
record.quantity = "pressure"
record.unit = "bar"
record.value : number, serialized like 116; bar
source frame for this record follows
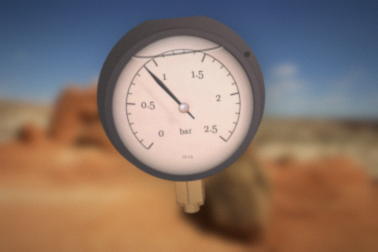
0.9; bar
